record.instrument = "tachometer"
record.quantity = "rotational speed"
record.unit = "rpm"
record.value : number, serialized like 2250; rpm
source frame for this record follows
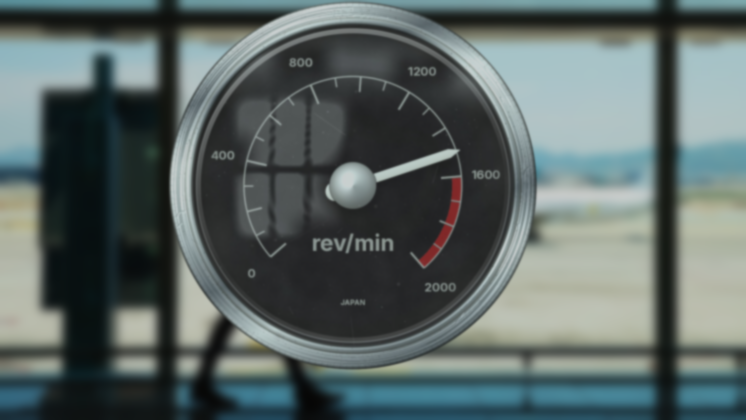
1500; rpm
